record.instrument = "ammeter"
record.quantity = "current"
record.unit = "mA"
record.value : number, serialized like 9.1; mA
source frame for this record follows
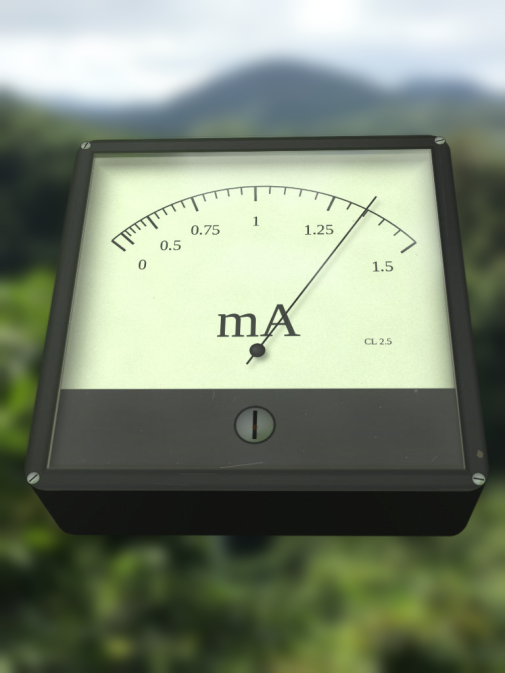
1.35; mA
